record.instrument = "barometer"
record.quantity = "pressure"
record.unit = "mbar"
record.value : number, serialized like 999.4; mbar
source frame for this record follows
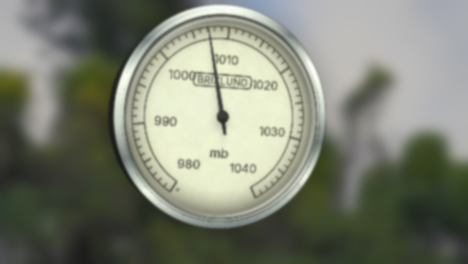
1007; mbar
